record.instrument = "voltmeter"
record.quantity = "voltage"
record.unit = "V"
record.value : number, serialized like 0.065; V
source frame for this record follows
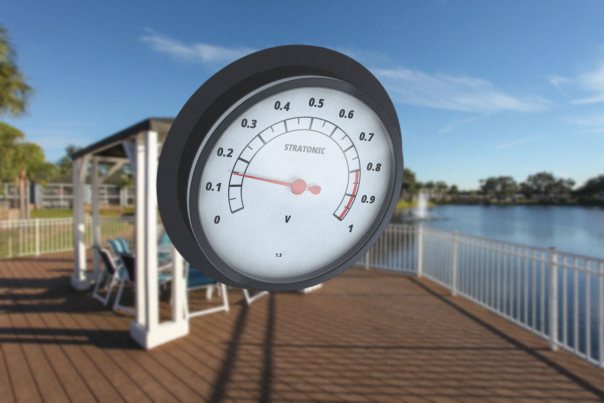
0.15; V
